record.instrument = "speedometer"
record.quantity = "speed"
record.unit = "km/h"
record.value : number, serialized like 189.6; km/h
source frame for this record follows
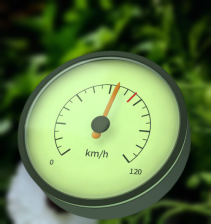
65; km/h
